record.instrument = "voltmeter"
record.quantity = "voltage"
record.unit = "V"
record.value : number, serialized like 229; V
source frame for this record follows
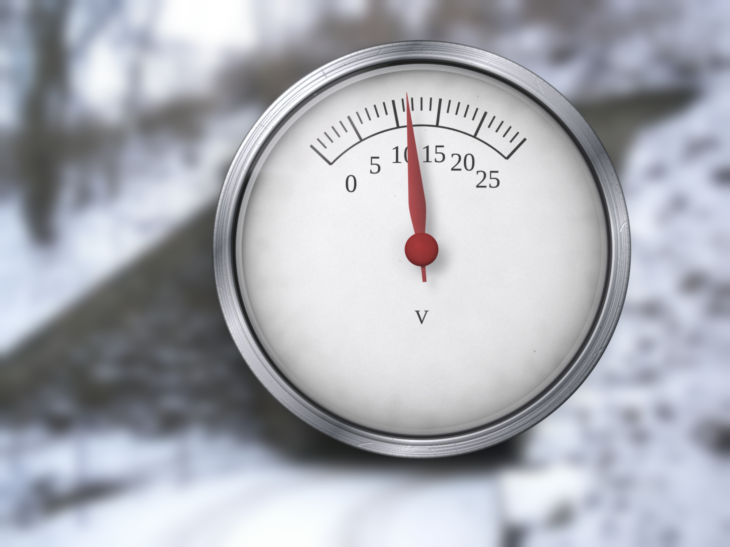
11.5; V
